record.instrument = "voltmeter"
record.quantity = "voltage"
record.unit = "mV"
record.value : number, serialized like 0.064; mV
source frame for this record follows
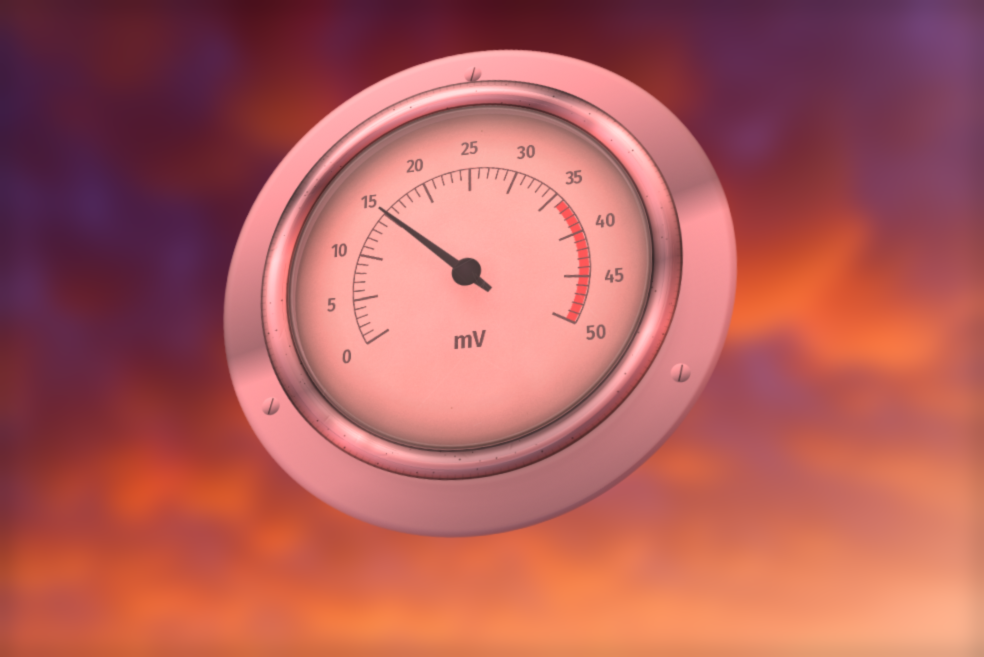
15; mV
